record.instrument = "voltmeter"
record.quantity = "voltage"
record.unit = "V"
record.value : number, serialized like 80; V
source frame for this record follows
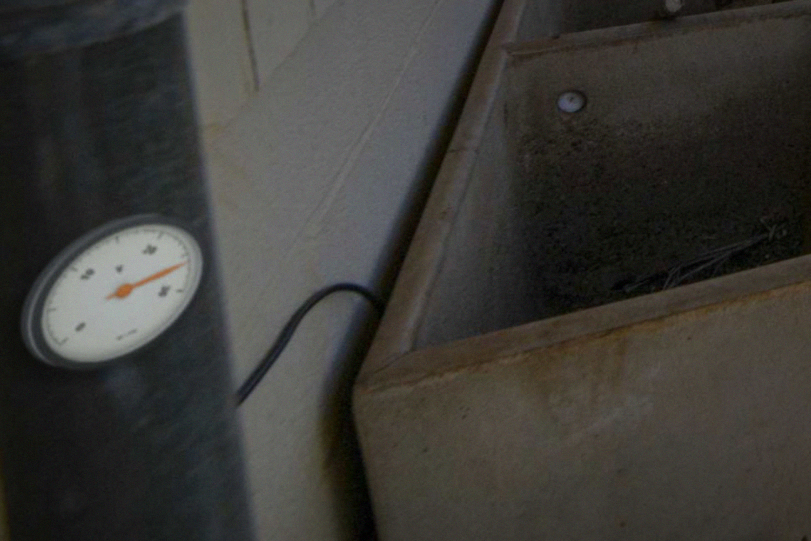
26; V
